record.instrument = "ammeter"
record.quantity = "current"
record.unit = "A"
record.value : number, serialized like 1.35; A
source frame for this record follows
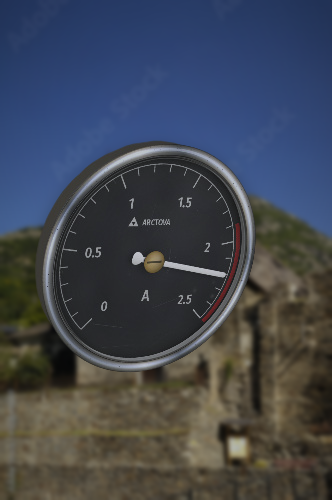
2.2; A
